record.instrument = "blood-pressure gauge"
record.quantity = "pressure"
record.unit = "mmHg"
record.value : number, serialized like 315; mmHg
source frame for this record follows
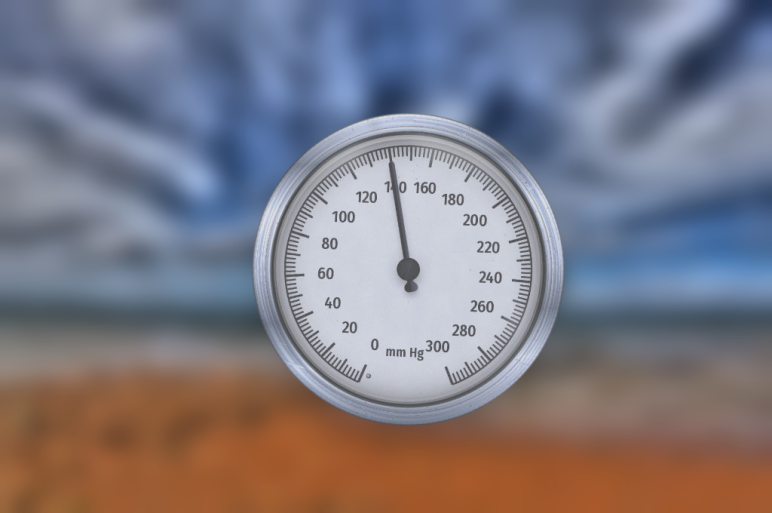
140; mmHg
